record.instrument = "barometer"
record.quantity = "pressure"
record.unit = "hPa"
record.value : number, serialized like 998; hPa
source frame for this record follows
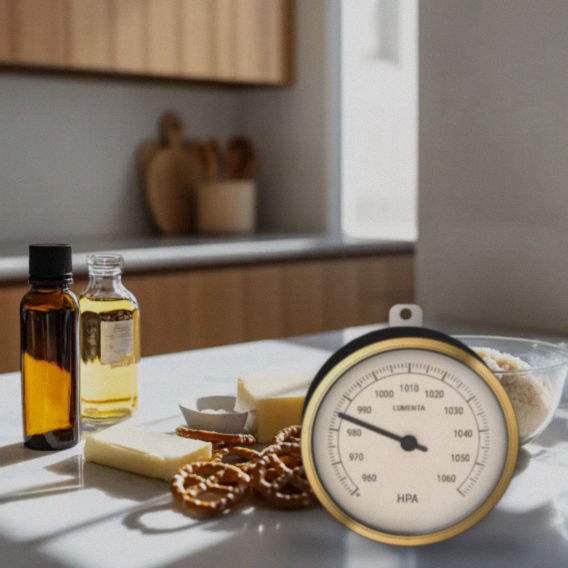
985; hPa
